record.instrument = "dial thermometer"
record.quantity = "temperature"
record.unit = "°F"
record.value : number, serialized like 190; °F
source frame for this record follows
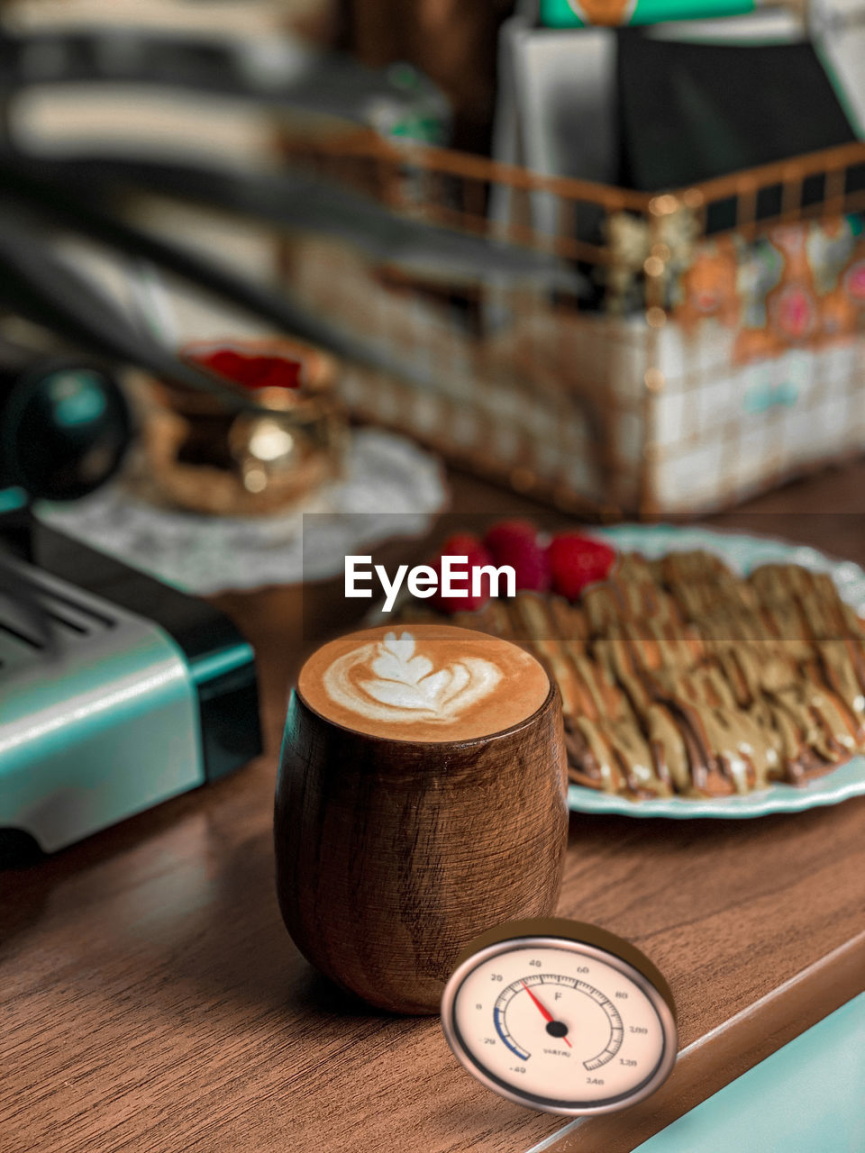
30; °F
